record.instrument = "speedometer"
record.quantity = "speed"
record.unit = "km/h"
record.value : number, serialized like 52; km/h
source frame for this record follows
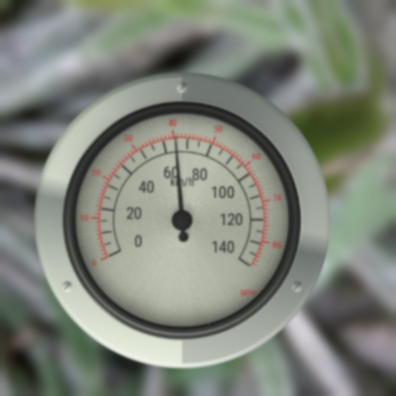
65; km/h
